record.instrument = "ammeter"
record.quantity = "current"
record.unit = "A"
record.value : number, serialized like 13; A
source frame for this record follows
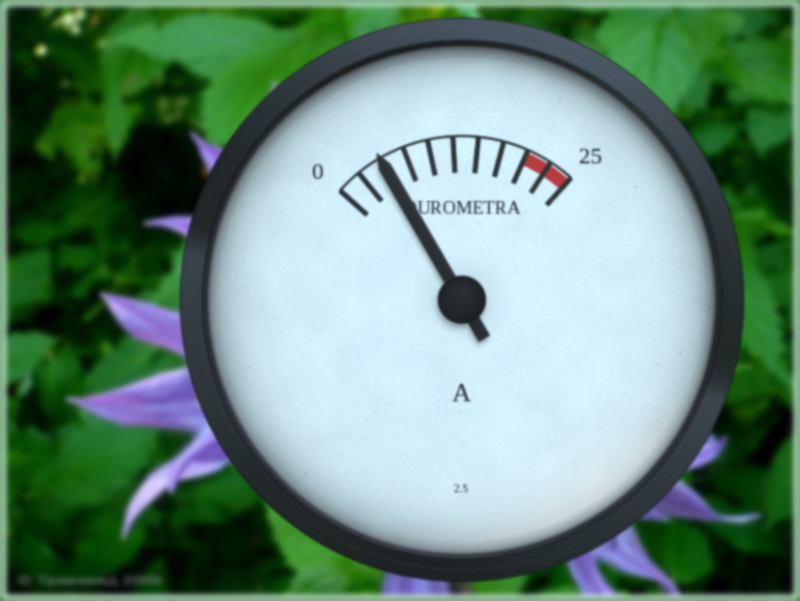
5; A
